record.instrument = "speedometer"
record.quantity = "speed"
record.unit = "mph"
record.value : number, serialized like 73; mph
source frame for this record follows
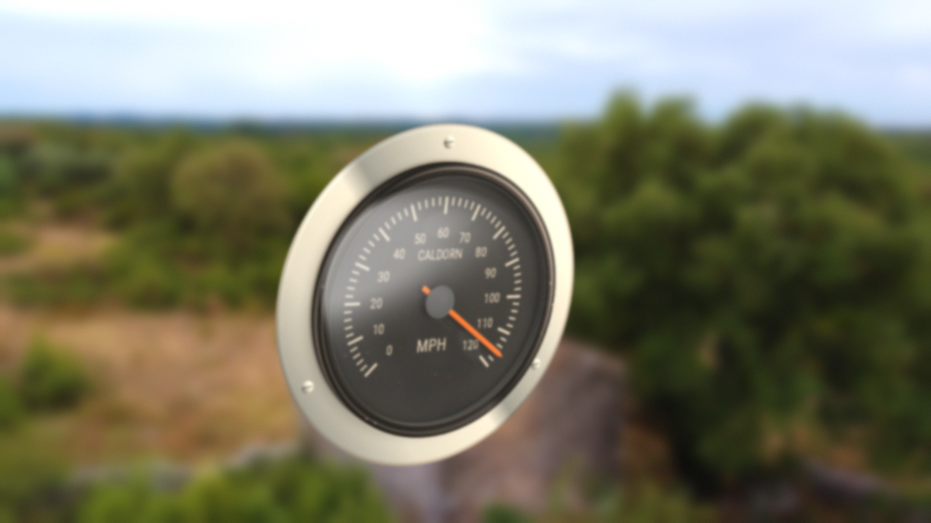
116; mph
